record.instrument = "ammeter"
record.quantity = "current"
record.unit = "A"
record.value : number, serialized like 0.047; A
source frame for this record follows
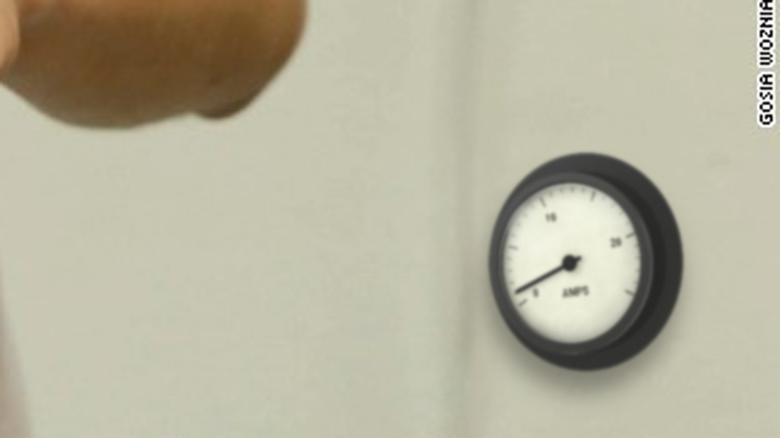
1; A
